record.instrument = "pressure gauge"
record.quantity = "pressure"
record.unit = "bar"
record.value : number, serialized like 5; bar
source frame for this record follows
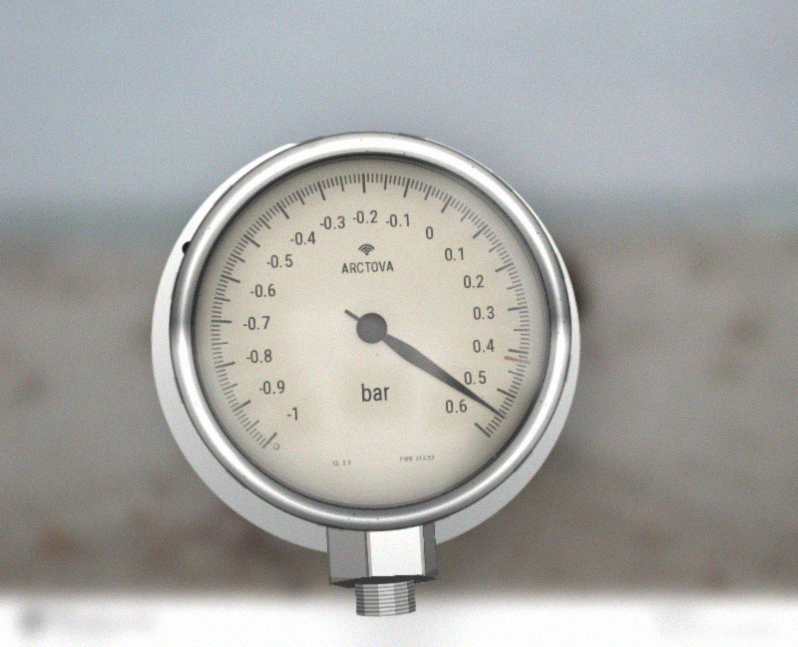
0.55; bar
